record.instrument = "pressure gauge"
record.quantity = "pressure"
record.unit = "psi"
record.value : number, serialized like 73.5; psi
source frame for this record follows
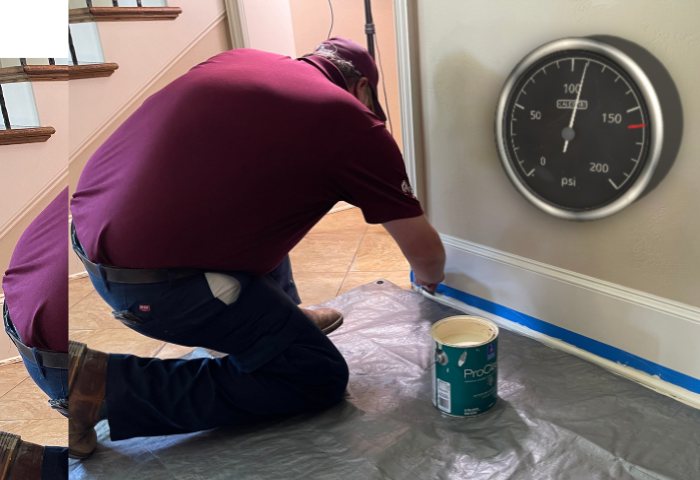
110; psi
